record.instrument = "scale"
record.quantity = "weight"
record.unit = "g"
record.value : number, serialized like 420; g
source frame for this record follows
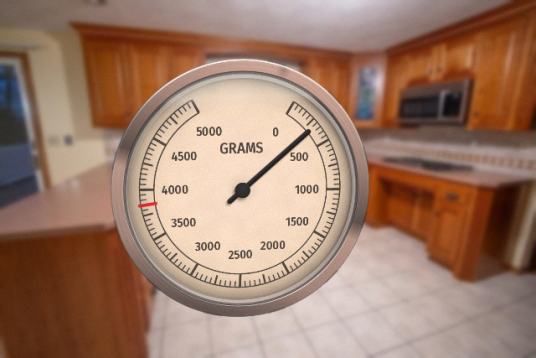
300; g
